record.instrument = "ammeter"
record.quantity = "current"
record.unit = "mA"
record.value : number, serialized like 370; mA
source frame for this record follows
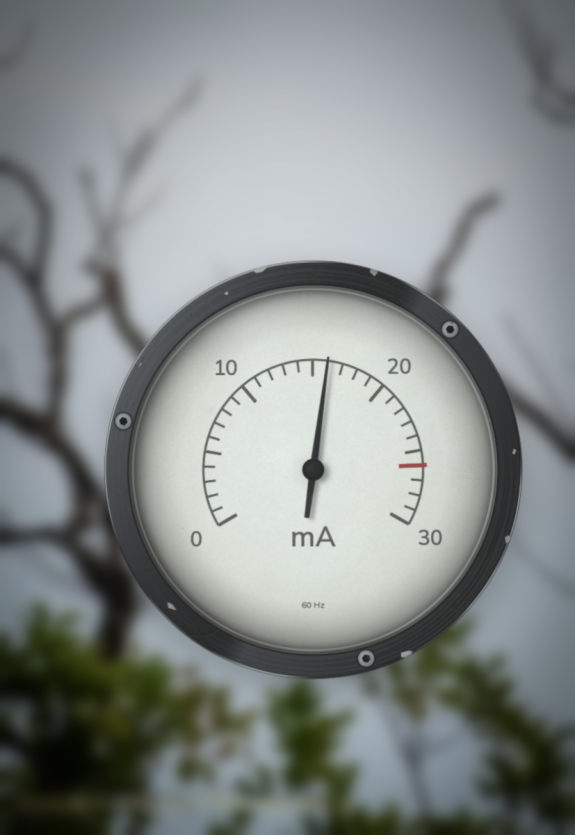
16; mA
